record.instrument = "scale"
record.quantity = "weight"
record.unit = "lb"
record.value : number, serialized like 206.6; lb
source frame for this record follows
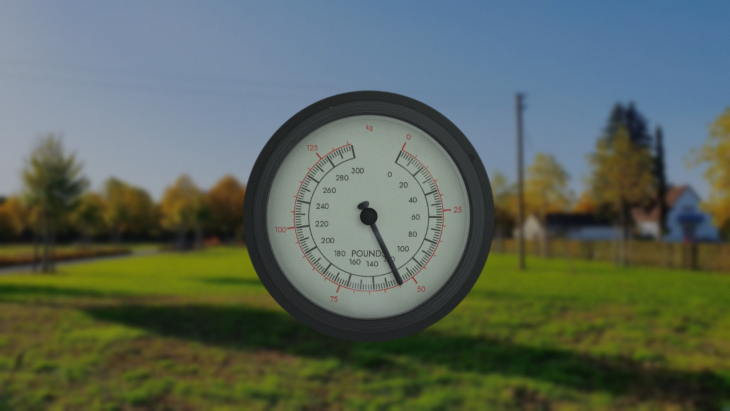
120; lb
